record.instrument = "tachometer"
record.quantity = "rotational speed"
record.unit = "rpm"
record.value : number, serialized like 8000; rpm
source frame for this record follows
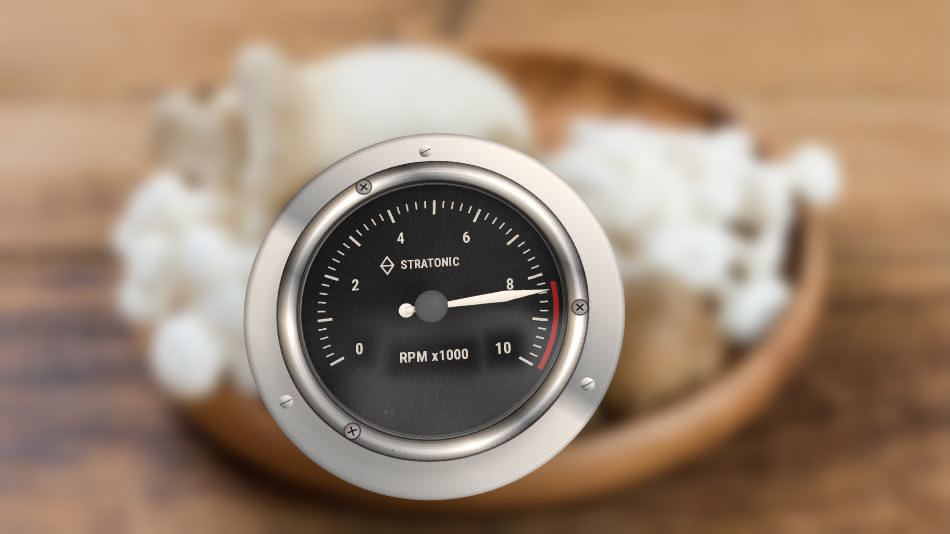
8400; rpm
